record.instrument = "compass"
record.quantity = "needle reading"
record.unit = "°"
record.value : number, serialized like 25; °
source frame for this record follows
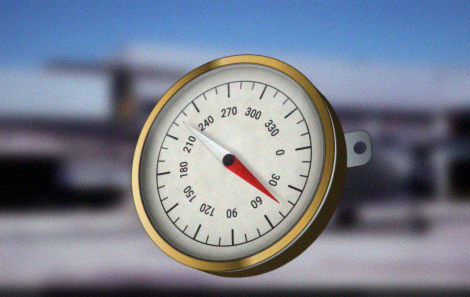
45; °
